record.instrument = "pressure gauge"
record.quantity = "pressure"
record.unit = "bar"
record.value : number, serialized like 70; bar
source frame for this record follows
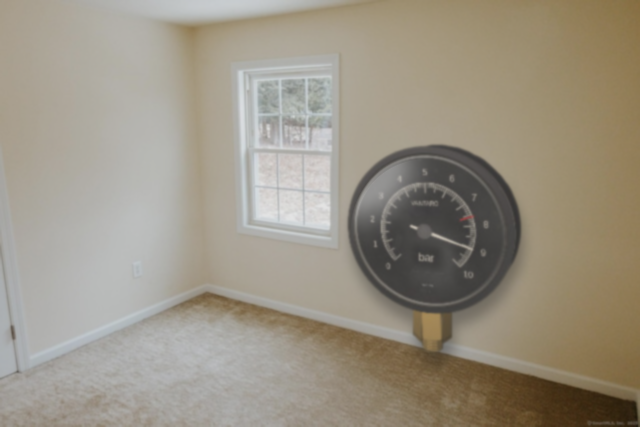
9; bar
